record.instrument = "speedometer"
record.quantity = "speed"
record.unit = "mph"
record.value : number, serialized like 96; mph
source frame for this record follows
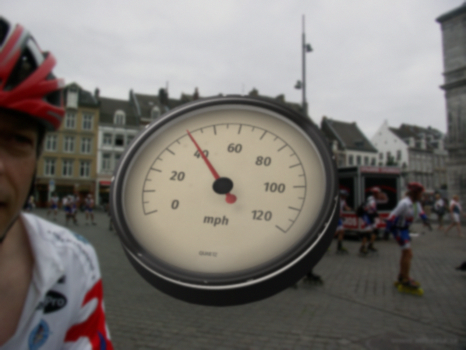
40; mph
